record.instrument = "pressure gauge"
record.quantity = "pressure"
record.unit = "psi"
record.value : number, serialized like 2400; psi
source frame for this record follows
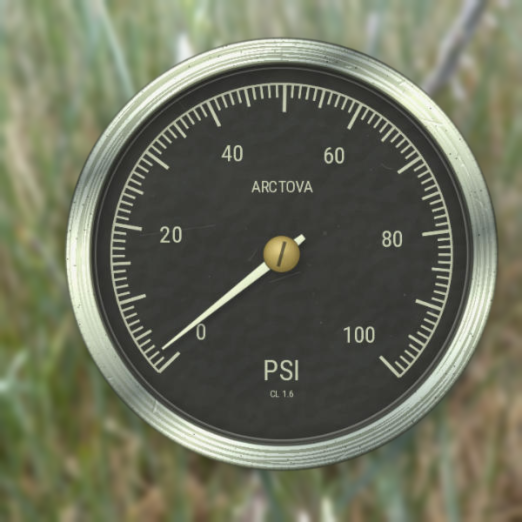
2; psi
